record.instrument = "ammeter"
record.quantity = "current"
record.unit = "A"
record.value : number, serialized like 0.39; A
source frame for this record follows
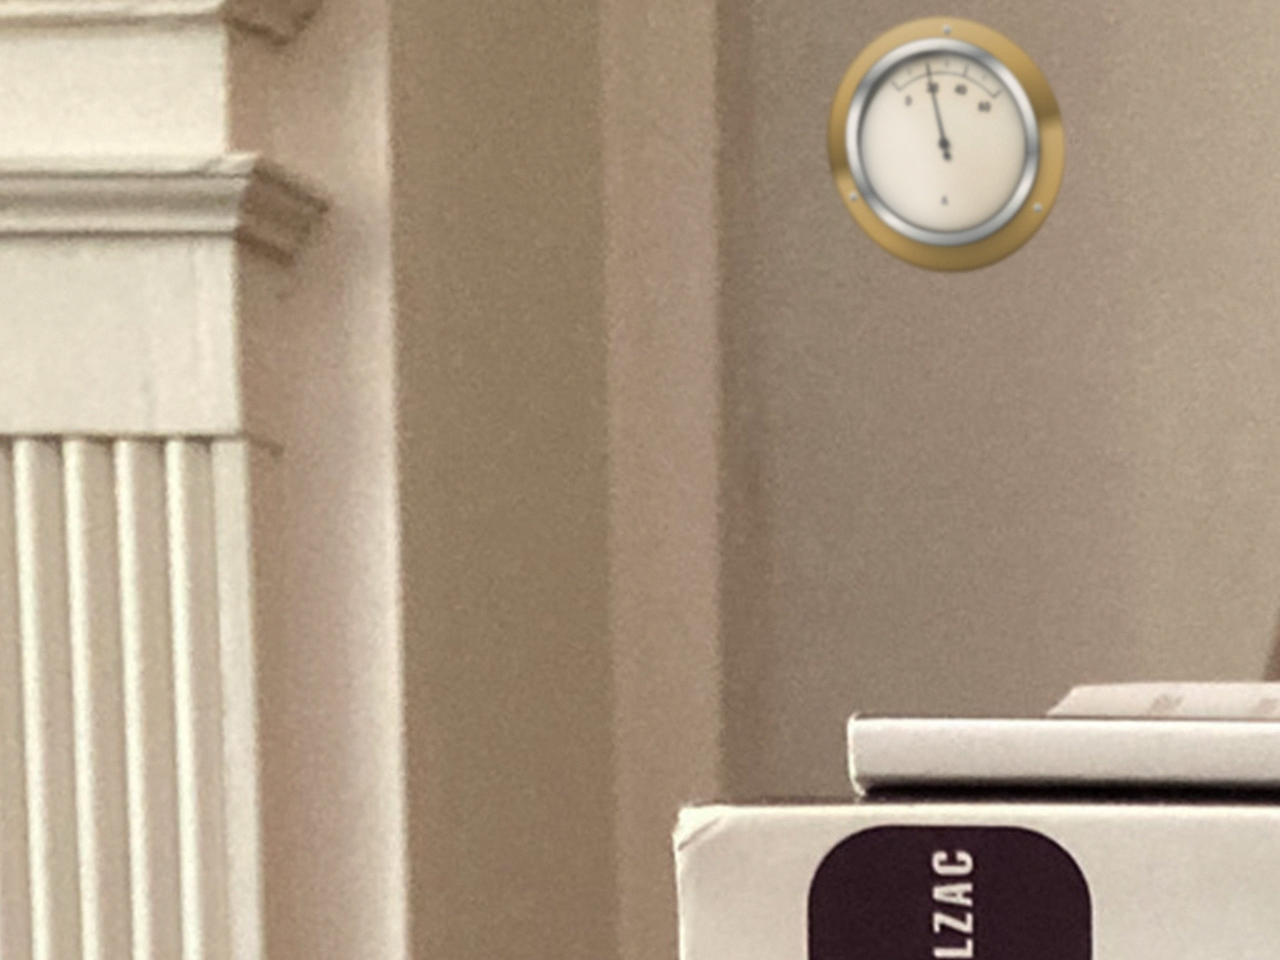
20; A
